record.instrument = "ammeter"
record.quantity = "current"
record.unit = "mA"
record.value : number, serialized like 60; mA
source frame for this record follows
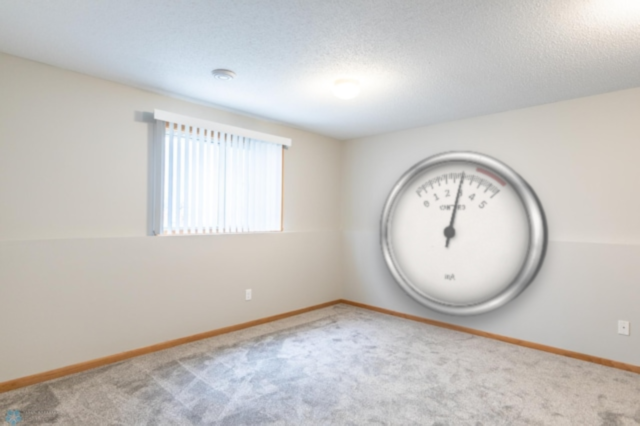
3; mA
